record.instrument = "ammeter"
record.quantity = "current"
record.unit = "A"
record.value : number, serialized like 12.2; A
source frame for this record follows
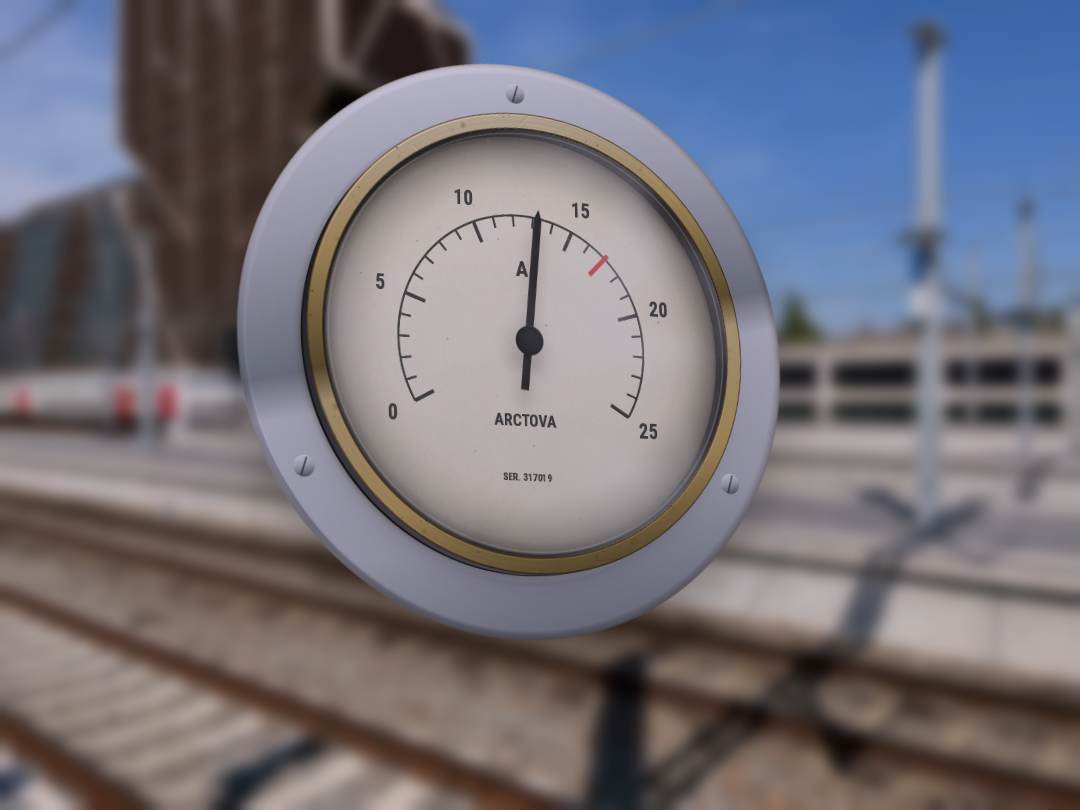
13; A
